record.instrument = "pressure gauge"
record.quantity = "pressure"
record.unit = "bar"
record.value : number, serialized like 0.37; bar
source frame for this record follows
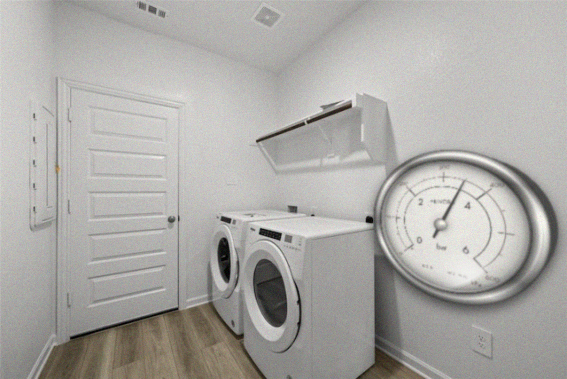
3.5; bar
